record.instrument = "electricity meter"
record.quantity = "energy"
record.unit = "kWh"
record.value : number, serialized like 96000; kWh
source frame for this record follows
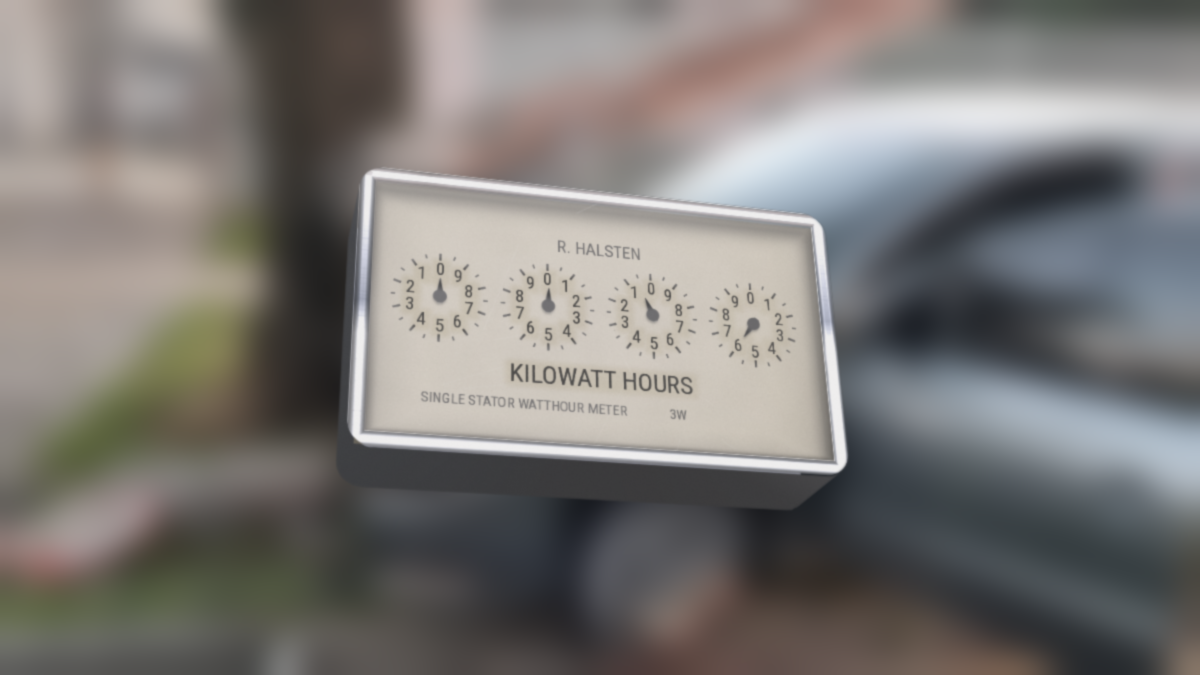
6; kWh
